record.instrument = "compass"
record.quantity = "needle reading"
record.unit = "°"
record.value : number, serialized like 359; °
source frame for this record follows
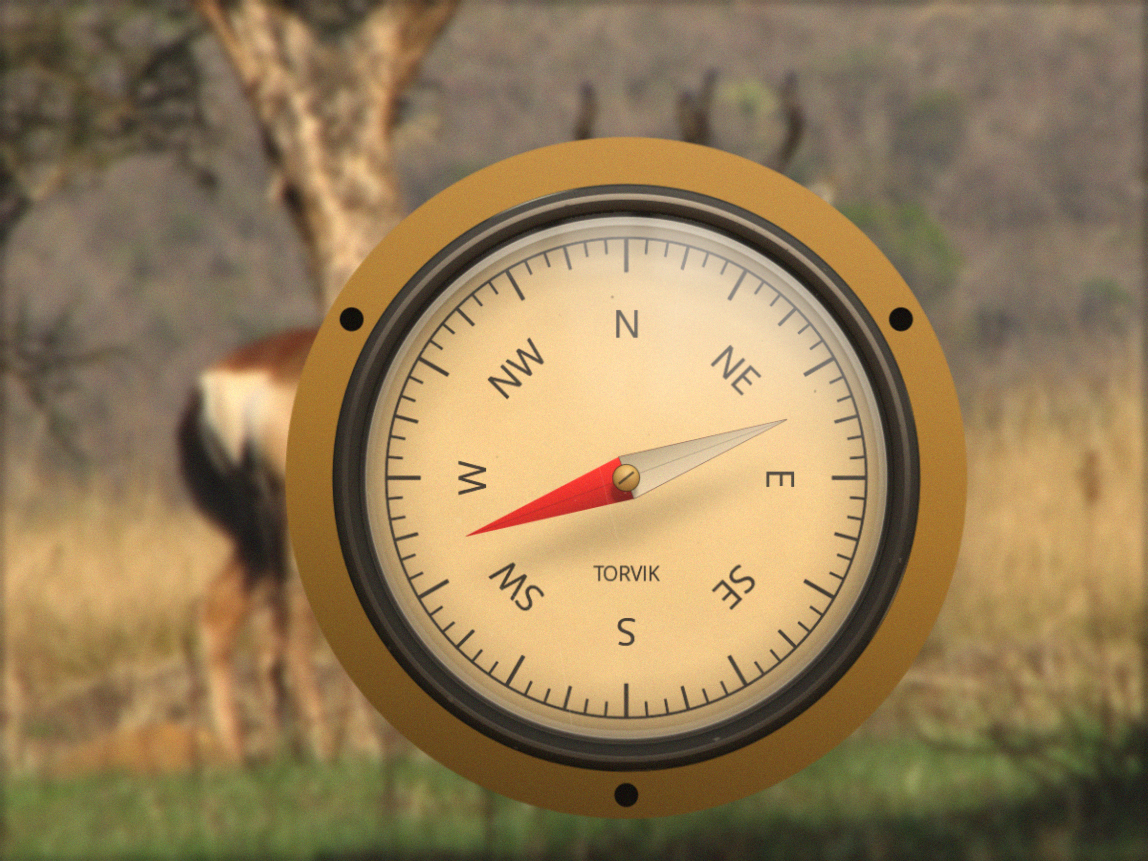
250; °
